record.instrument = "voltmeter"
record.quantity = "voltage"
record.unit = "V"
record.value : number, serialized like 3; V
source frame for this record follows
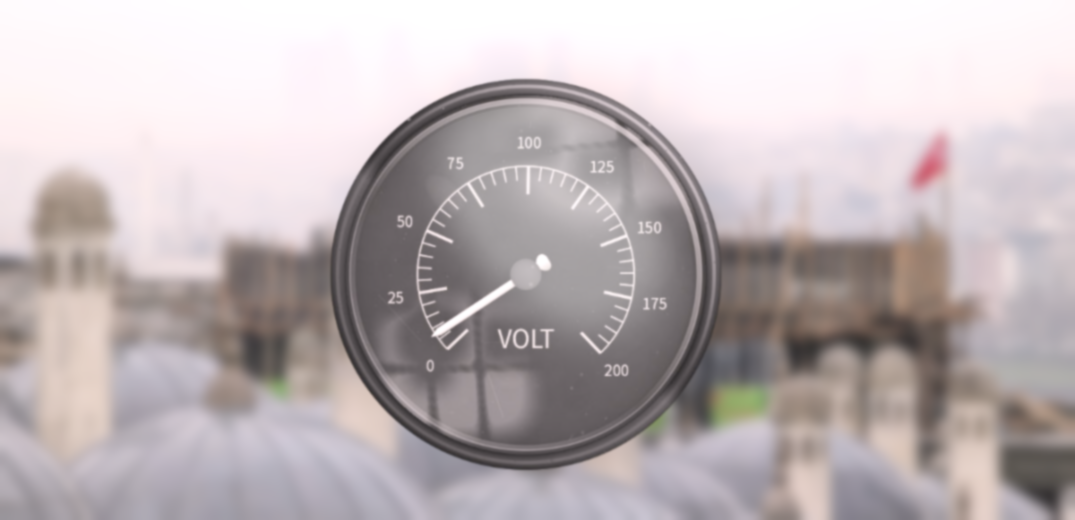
7.5; V
